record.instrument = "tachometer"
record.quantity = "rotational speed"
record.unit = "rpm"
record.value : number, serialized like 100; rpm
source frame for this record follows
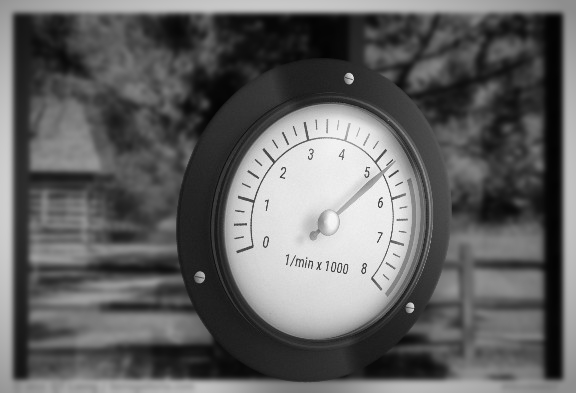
5250; rpm
